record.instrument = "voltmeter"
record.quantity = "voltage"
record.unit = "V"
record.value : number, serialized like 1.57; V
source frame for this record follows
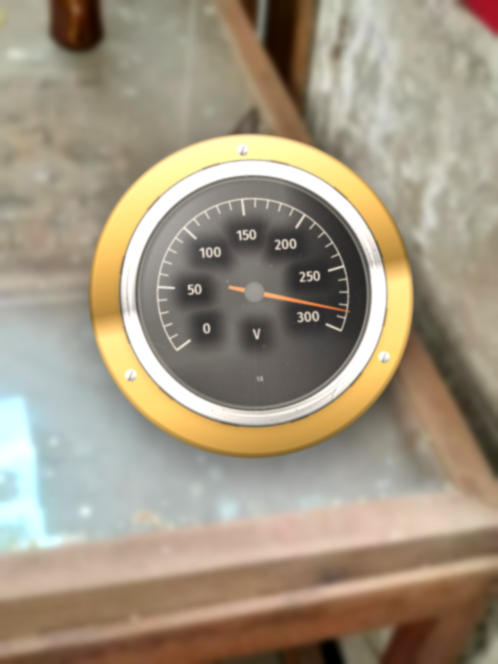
285; V
